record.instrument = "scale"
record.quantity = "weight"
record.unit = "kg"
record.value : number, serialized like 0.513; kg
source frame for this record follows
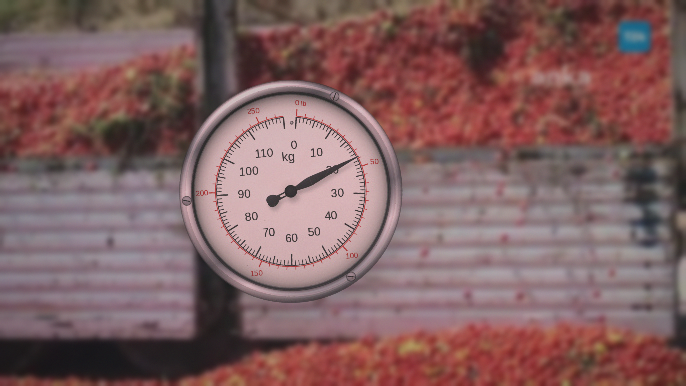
20; kg
